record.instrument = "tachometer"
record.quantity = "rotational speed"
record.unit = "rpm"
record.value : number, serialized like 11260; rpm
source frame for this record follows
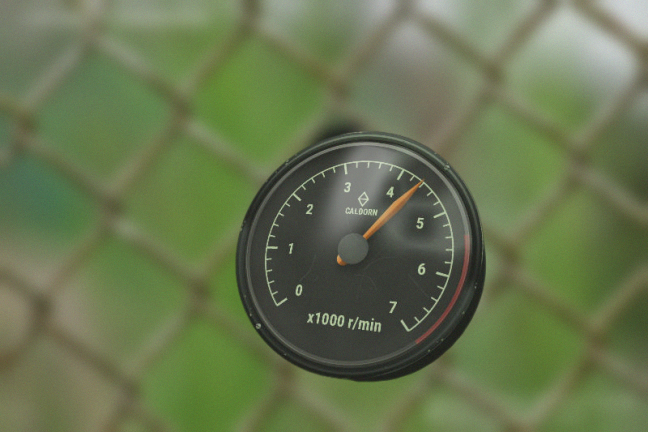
4400; rpm
